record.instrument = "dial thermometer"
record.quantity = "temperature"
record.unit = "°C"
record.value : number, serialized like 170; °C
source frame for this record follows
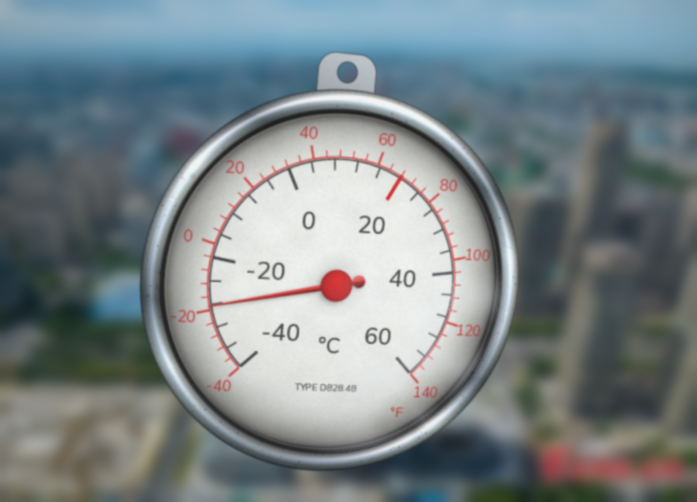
-28; °C
